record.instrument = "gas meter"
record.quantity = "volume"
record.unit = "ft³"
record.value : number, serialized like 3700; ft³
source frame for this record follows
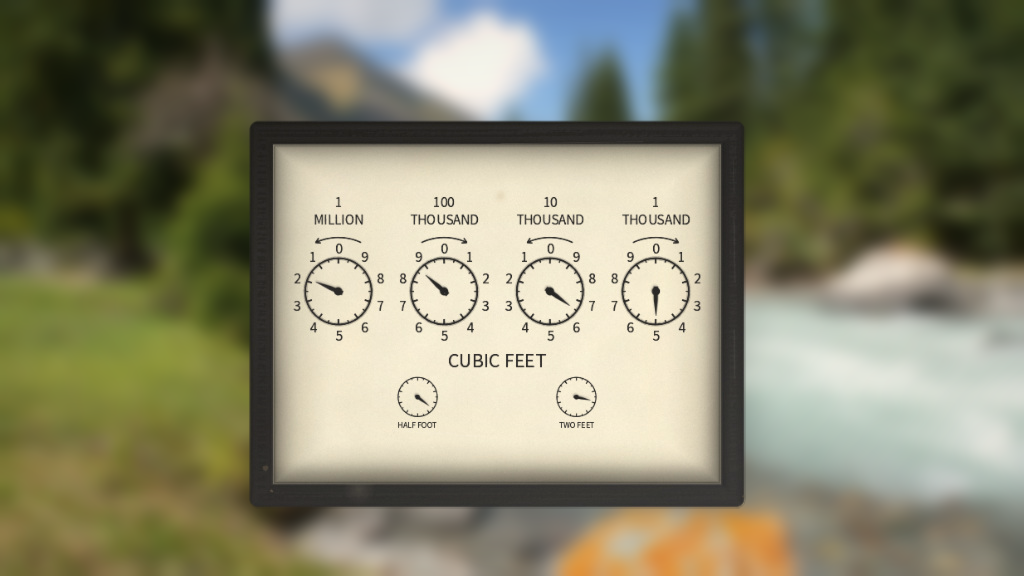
186500; ft³
